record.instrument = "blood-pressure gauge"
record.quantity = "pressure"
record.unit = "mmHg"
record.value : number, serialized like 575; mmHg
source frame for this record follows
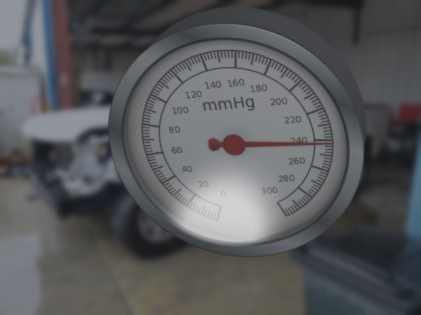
240; mmHg
